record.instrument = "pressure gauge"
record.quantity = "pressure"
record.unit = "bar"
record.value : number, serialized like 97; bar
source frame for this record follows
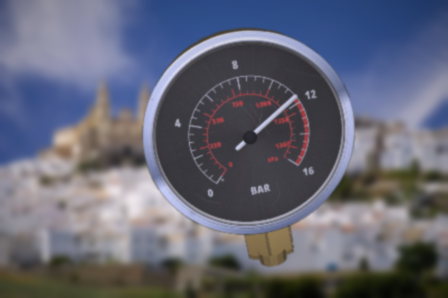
11.5; bar
